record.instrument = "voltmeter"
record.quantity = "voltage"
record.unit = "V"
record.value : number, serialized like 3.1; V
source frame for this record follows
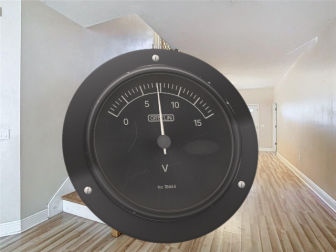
7; V
